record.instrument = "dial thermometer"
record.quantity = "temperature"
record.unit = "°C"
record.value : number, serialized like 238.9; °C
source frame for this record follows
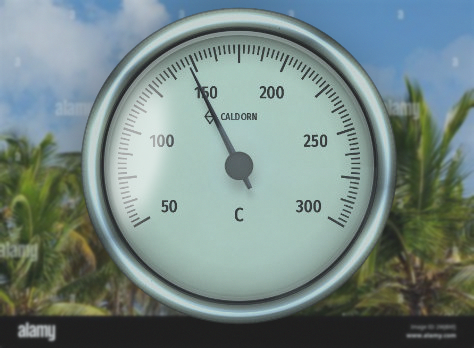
147.5; °C
